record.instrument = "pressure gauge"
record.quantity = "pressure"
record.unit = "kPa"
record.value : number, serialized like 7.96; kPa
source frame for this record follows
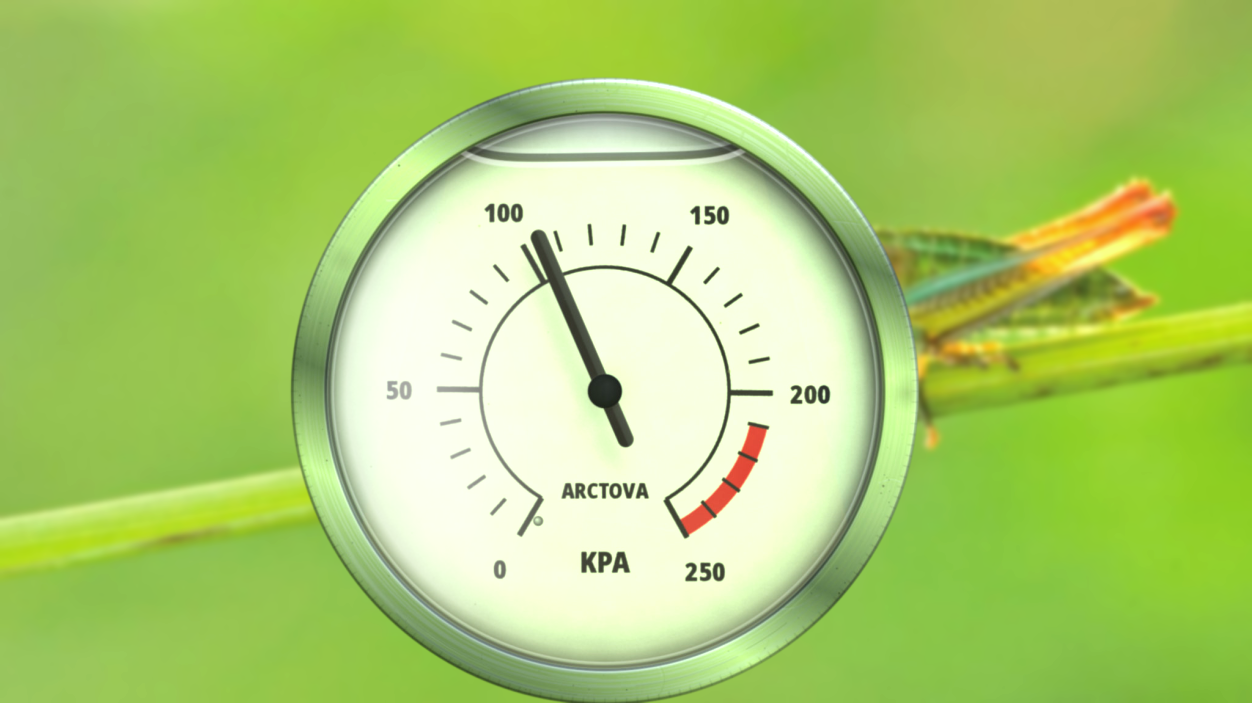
105; kPa
